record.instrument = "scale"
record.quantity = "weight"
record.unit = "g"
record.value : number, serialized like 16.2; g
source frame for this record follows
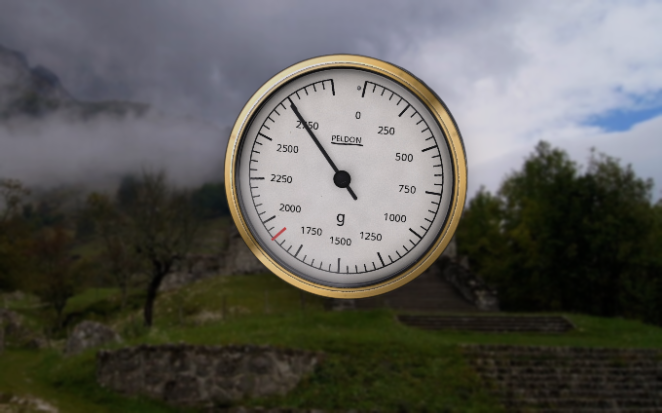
2750; g
